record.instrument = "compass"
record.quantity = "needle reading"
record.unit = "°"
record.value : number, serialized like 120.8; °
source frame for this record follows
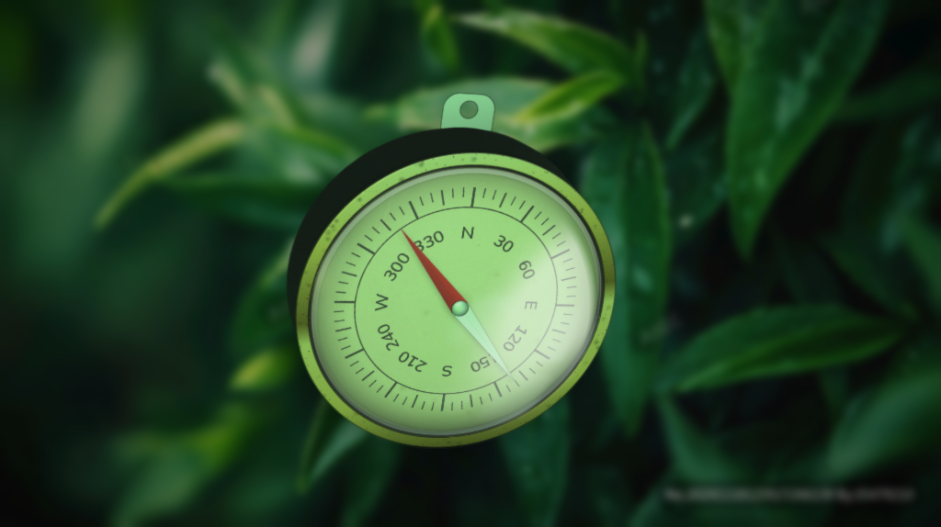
320; °
